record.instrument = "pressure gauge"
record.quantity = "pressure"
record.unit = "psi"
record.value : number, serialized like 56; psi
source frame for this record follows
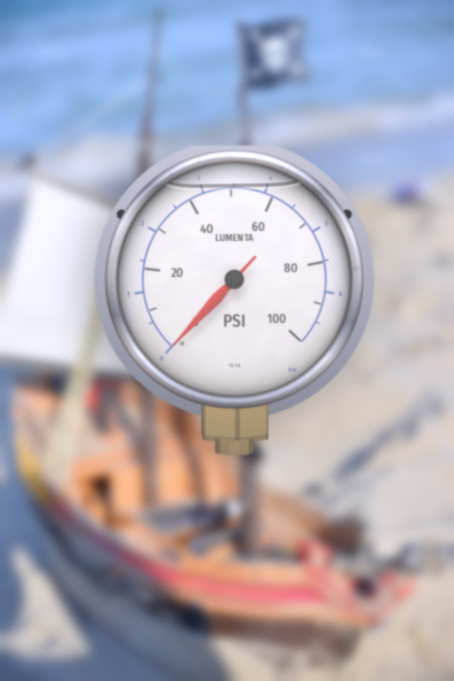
0; psi
